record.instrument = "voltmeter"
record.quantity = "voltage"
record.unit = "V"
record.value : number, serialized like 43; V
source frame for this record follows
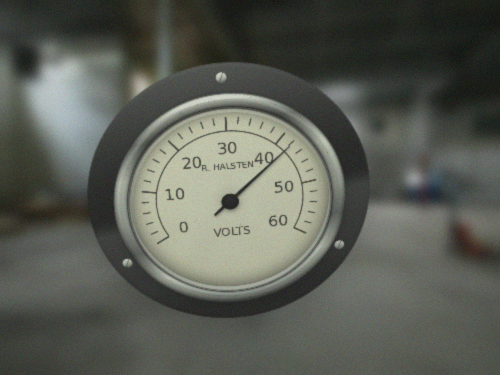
42; V
